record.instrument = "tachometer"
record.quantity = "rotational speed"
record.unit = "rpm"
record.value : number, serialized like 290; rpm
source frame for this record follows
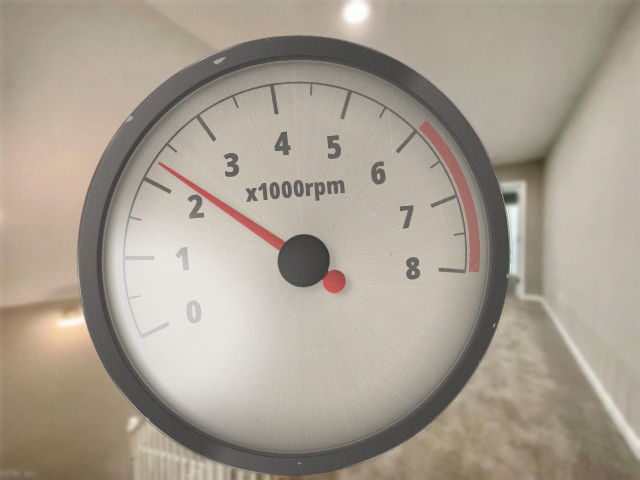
2250; rpm
